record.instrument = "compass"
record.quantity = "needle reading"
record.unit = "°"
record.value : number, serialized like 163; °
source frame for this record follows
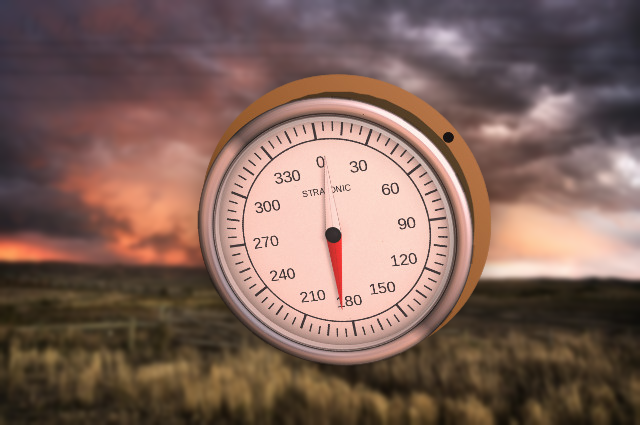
185; °
